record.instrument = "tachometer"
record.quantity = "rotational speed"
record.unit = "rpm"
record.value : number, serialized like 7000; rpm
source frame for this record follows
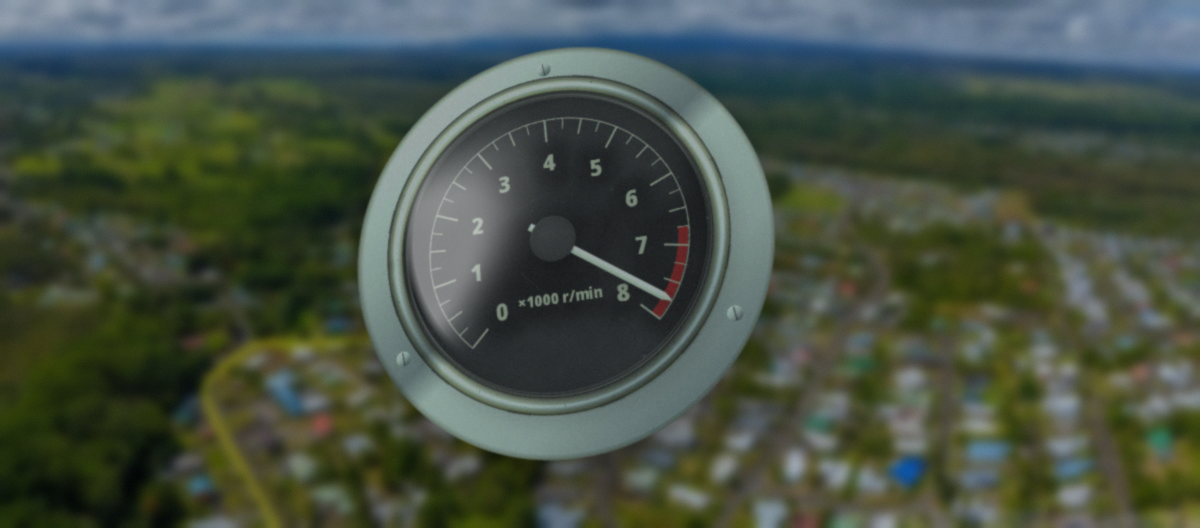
7750; rpm
